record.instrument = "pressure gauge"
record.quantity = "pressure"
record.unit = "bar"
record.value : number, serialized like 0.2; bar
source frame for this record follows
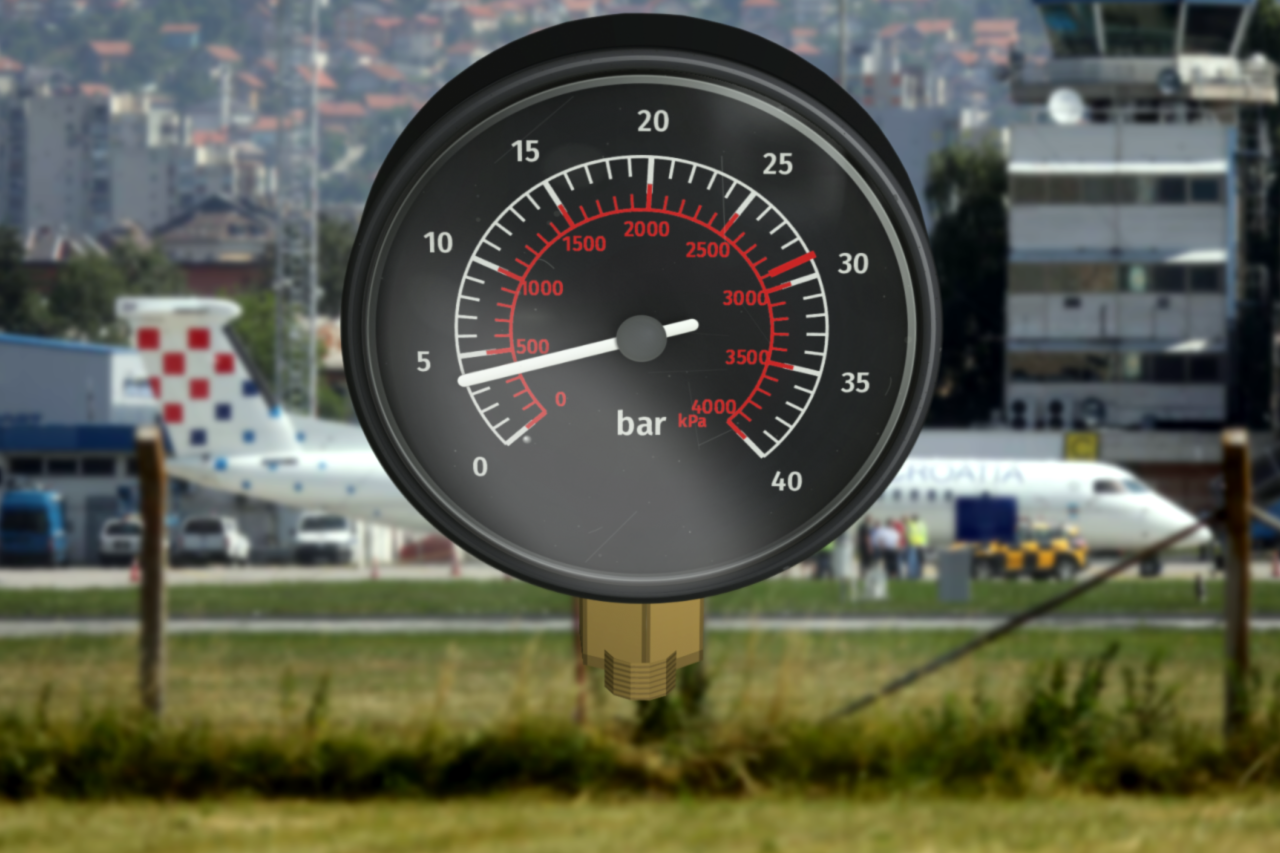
4; bar
